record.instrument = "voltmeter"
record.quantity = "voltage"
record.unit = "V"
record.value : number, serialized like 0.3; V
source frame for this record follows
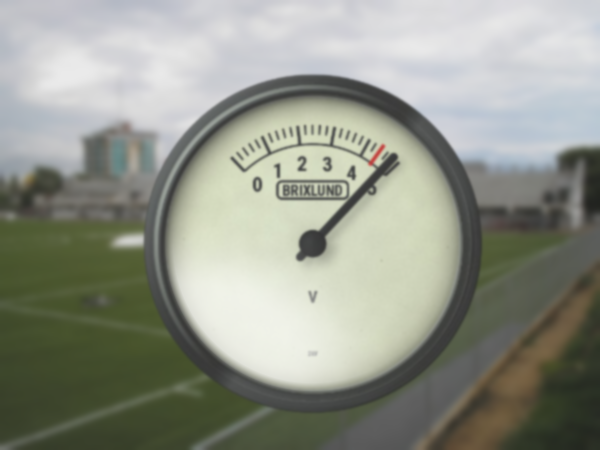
4.8; V
